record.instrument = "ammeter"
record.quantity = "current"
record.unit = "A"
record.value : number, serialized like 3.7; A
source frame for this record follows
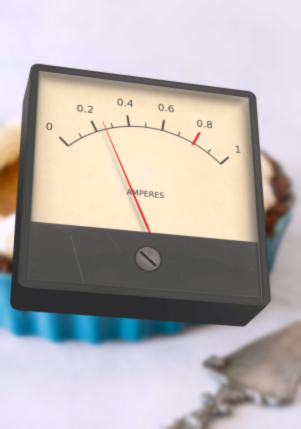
0.25; A
